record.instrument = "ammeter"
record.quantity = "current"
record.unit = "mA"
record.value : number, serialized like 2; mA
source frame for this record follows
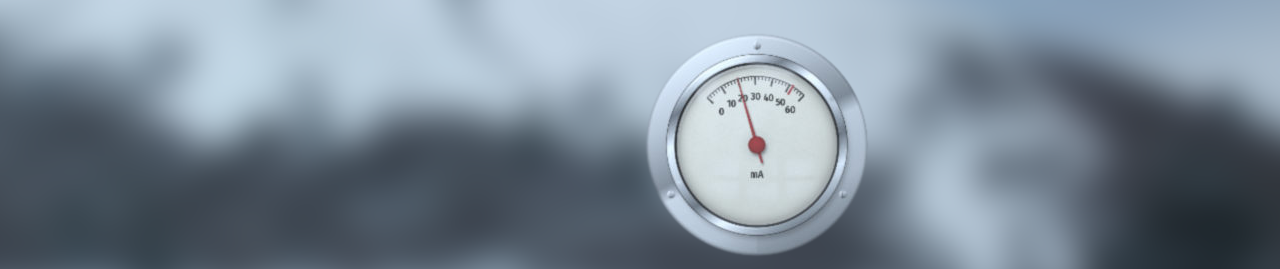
20; mA
